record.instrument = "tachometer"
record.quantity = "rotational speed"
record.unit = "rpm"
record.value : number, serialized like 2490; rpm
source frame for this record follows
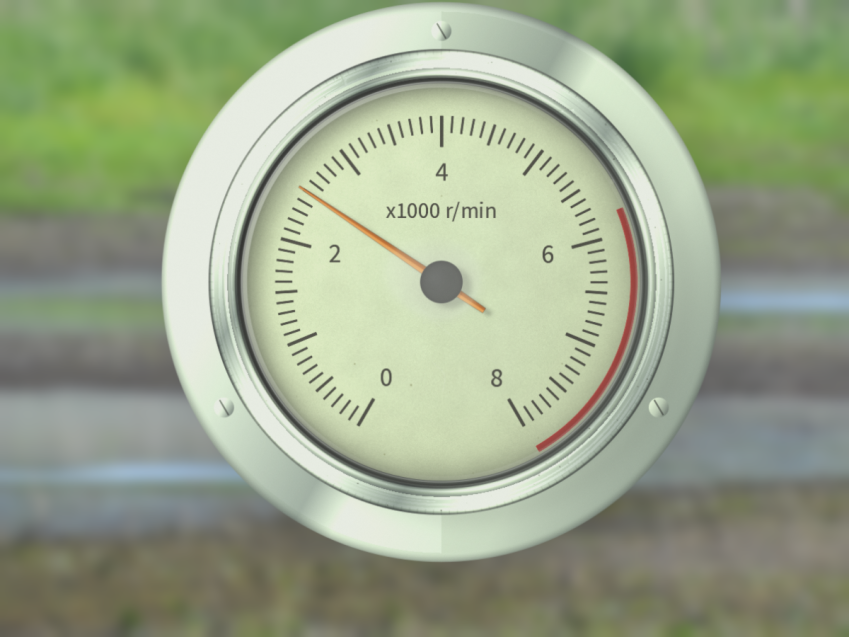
2500; rpm
